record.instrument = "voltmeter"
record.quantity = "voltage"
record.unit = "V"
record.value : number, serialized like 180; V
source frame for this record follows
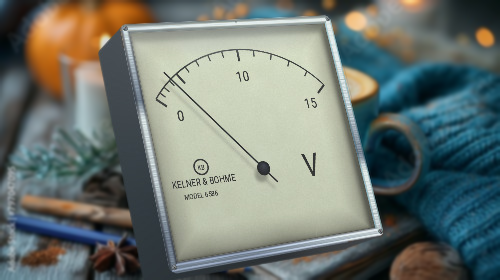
4; V
